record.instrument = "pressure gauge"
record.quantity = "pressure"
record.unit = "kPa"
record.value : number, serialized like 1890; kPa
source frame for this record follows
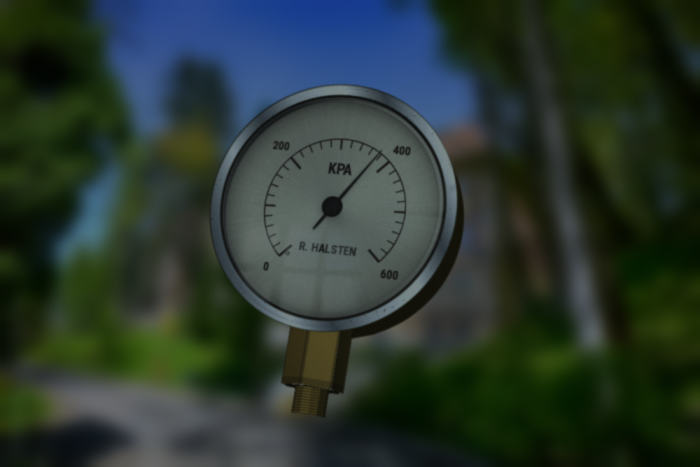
380; kPa
